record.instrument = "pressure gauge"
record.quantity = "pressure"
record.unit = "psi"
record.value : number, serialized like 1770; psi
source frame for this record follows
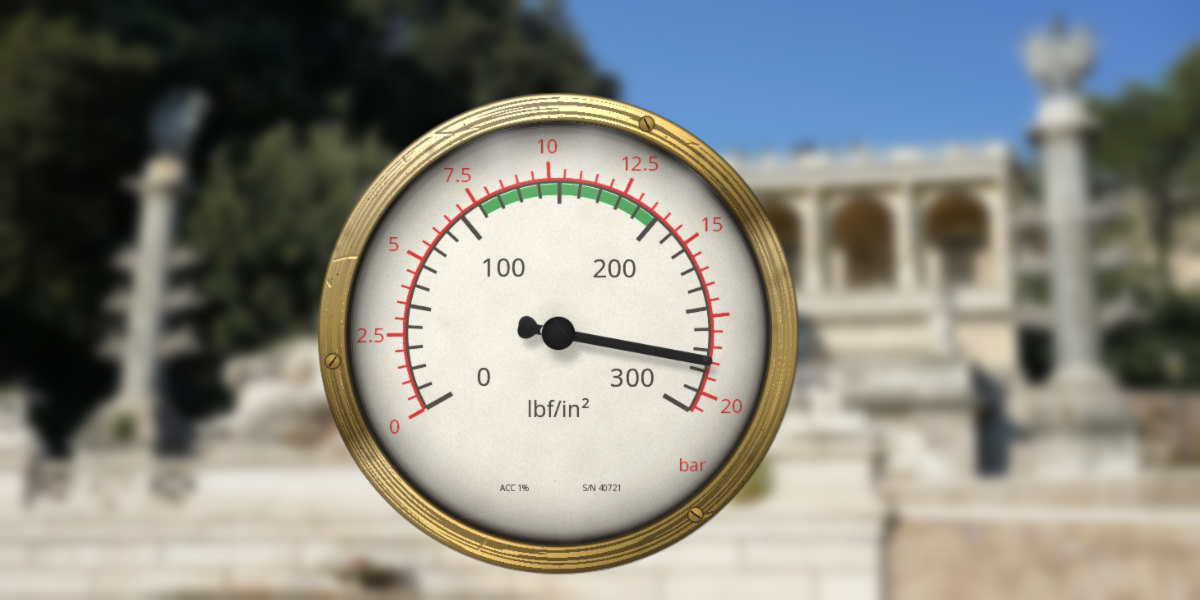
275; psi
